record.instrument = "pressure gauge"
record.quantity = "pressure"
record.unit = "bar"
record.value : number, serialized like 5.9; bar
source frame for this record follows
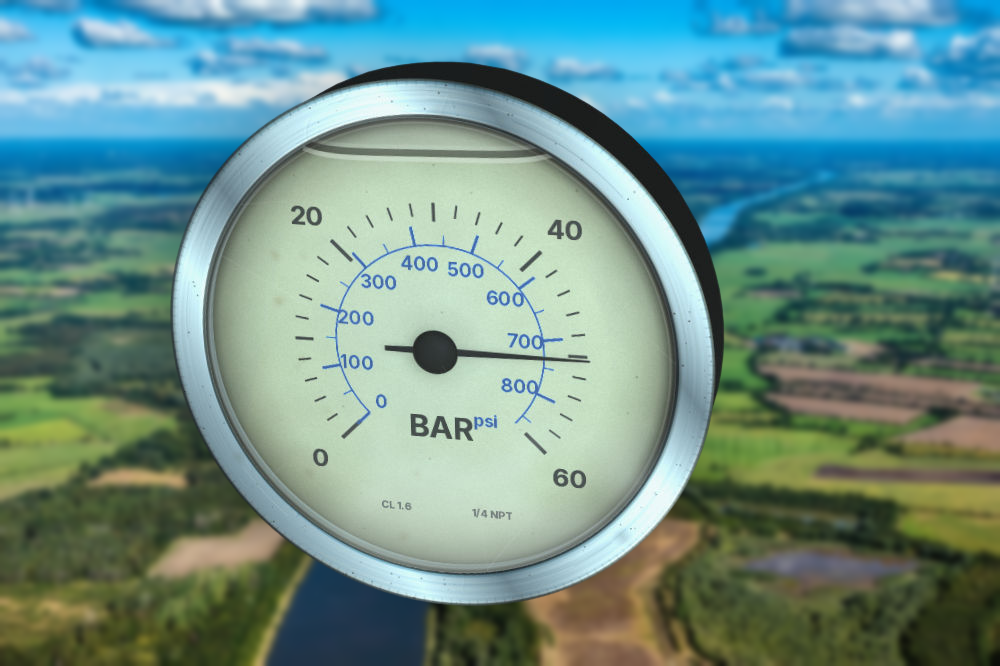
50; bar
